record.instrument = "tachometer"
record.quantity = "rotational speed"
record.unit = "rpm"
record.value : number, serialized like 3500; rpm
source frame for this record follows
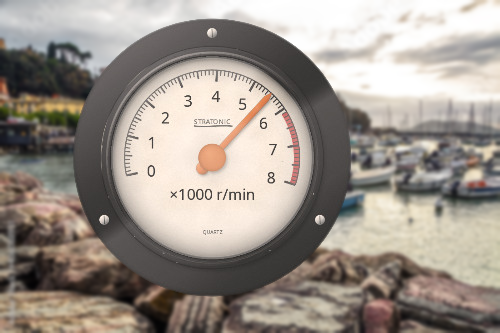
5500; rpm
